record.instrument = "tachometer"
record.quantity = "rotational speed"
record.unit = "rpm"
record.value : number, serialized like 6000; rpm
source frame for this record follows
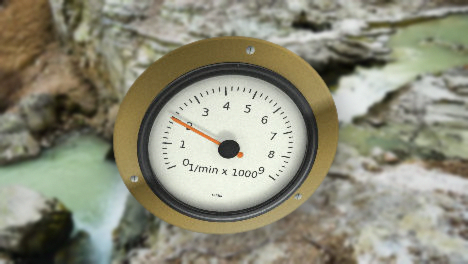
2000; rpm
